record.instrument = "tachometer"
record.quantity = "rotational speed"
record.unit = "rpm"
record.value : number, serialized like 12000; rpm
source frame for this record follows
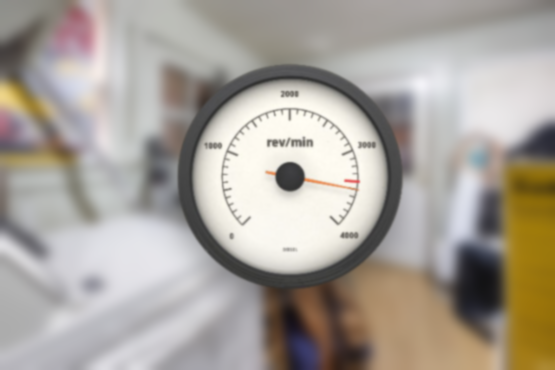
3500; rpm
